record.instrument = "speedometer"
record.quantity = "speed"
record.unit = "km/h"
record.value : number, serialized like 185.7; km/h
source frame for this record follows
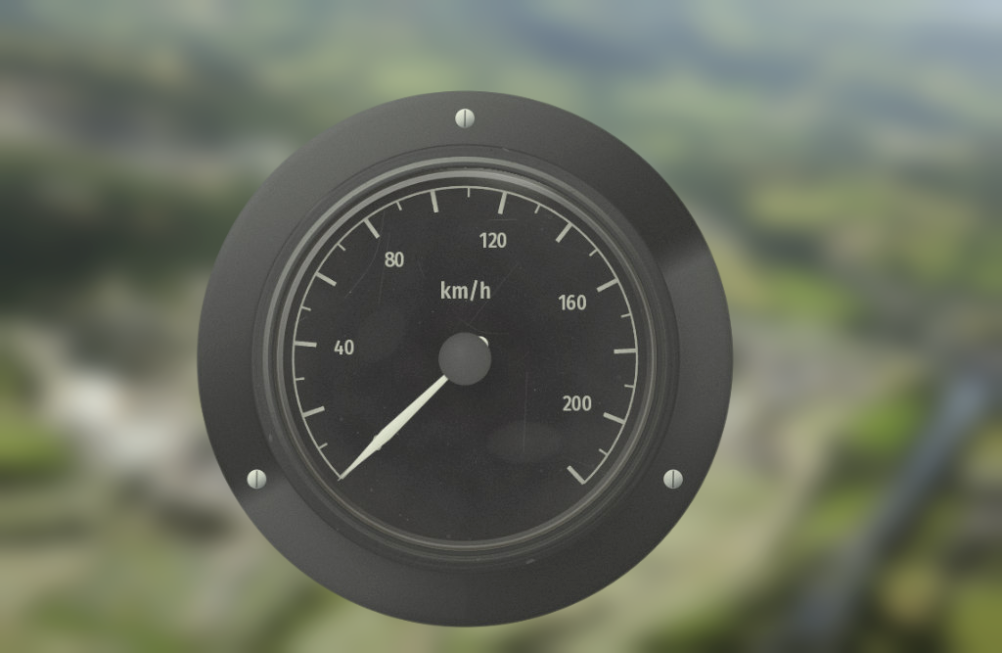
0; km/h
